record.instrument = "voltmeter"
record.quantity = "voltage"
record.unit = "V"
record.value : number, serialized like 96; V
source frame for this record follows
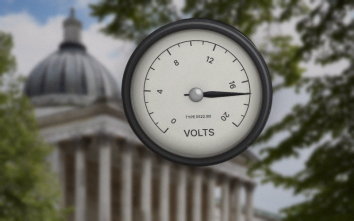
17; V
